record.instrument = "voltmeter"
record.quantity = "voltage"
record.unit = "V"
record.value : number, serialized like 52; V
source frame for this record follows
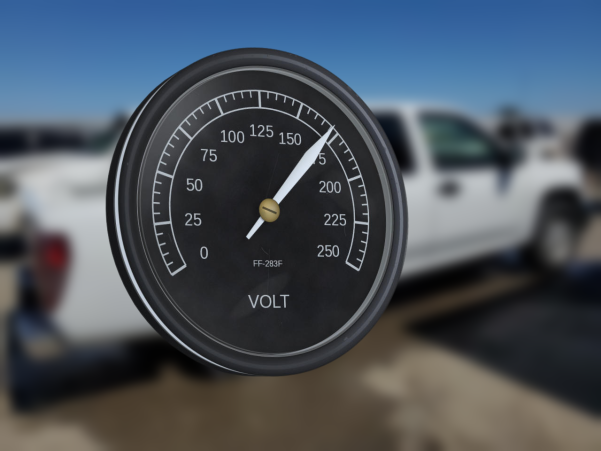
170; V
